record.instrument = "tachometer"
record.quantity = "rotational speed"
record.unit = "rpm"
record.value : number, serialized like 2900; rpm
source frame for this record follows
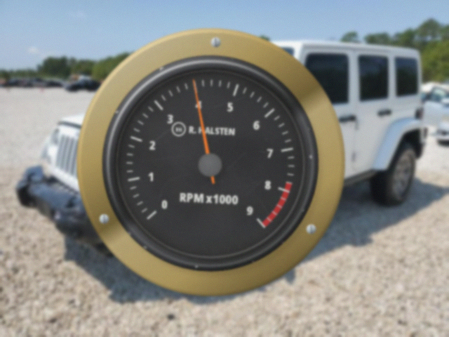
4000; rpm
